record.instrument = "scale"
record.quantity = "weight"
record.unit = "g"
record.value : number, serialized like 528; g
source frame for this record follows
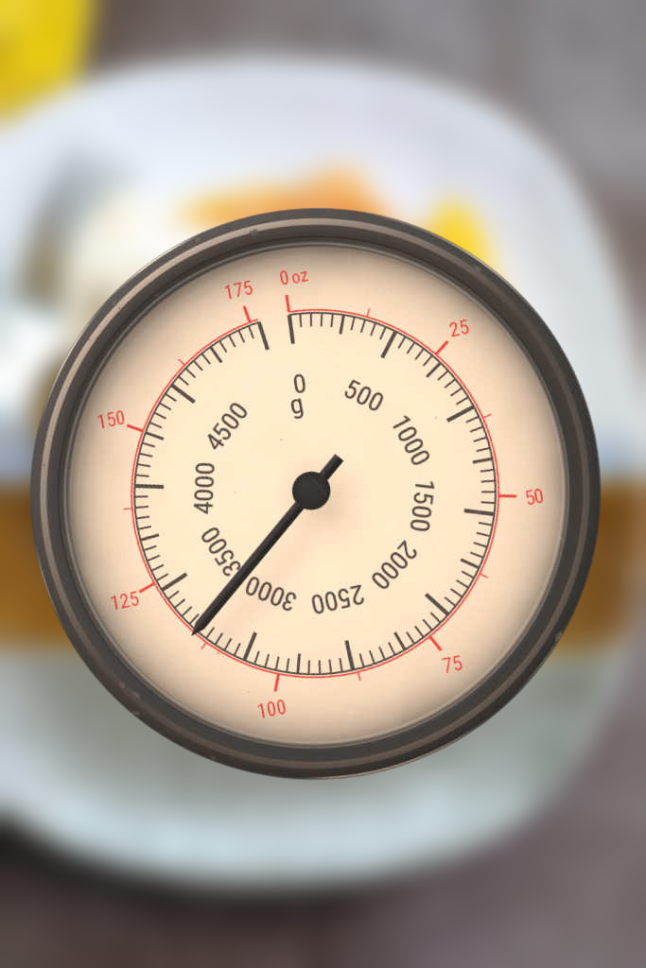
3250; g
